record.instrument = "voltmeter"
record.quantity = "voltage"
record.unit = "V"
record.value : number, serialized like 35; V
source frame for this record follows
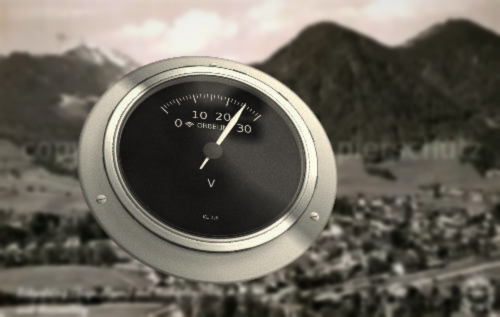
25; V
